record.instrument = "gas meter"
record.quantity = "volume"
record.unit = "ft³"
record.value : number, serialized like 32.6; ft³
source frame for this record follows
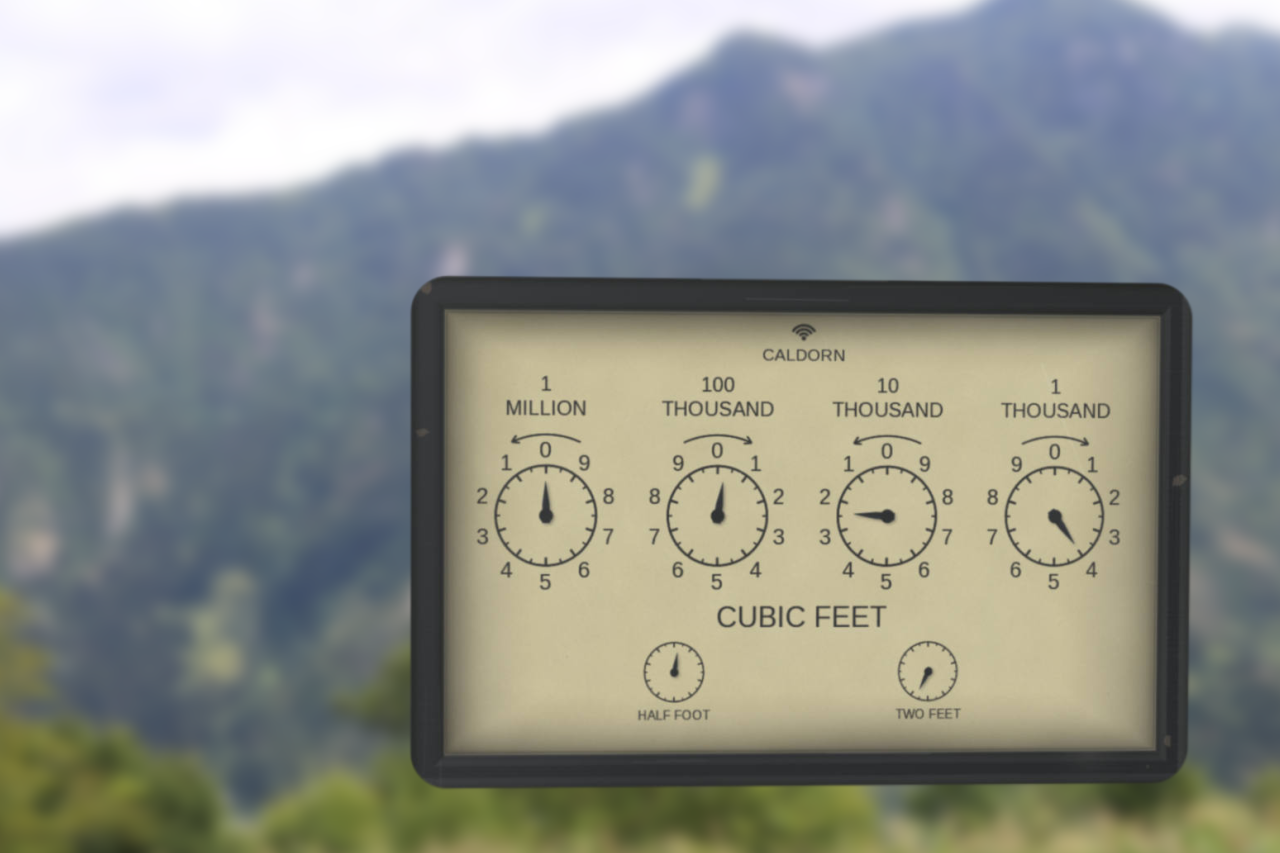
2400; ft³
